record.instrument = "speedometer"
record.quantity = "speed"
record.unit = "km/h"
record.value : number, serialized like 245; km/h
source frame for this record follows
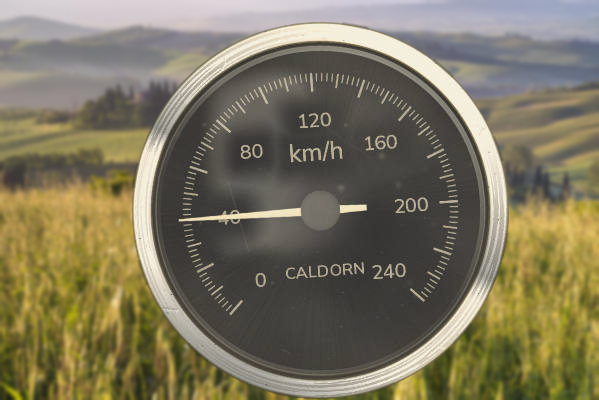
40; km/h
